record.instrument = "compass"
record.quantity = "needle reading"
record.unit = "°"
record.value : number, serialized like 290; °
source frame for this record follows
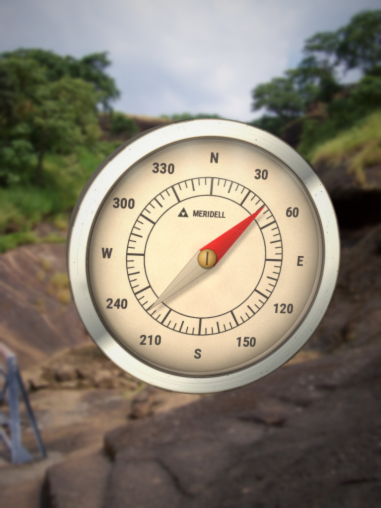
45; °
